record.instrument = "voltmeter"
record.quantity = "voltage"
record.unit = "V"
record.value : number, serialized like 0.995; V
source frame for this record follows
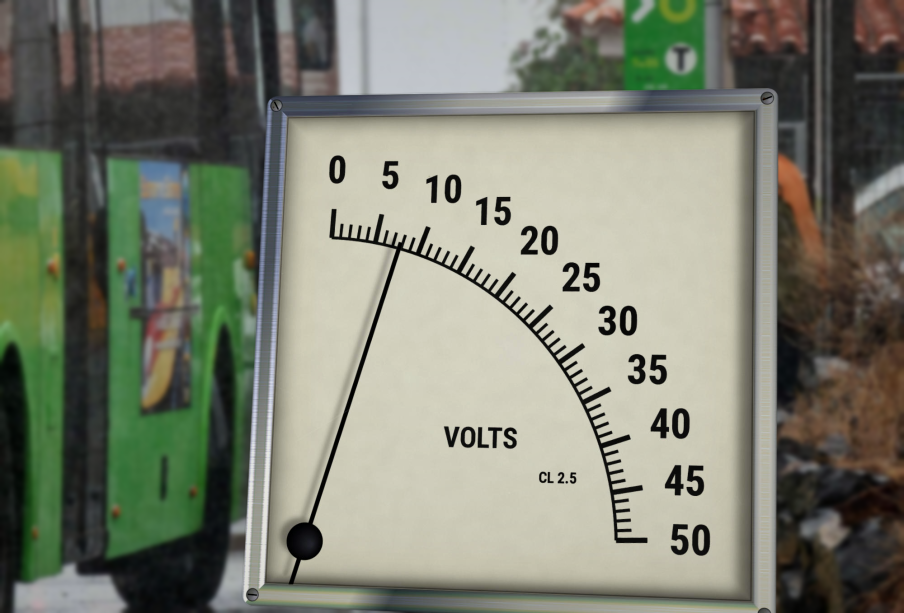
8; V
